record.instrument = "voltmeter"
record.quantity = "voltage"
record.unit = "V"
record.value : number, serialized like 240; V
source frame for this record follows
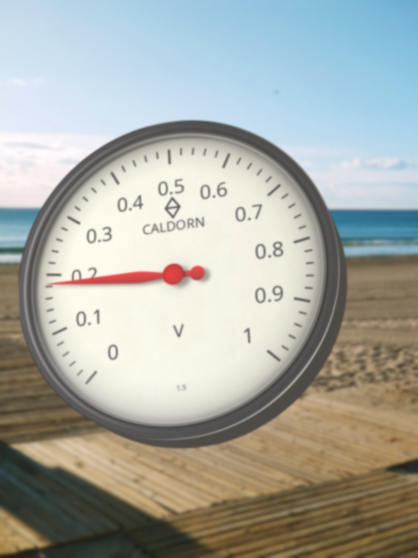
0.18; V
